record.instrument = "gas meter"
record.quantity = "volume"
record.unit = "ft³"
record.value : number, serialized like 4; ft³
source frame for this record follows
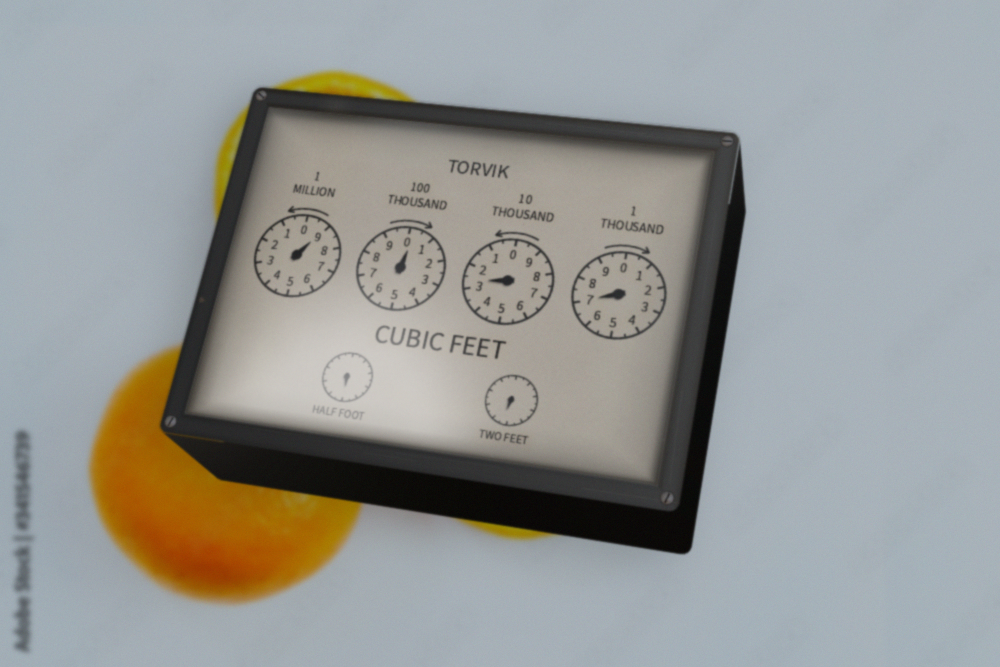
902700; ft³
